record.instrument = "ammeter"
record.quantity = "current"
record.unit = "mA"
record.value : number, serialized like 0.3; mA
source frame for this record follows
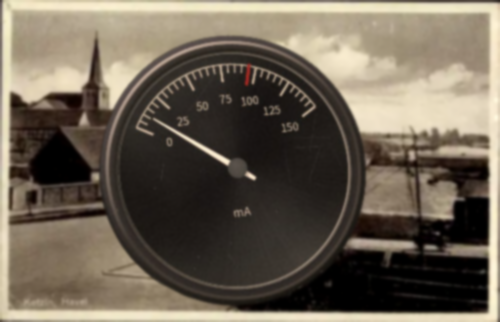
10; mA
